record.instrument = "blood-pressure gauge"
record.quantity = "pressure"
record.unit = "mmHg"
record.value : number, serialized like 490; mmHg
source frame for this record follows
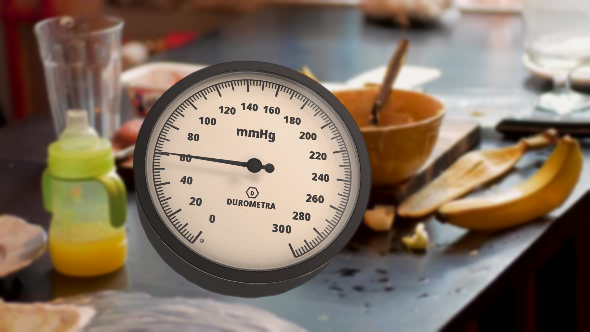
60; mmHg
